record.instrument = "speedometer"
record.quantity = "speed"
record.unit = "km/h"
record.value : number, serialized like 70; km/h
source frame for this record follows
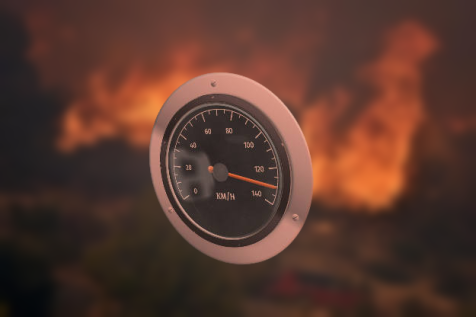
130; km/h
